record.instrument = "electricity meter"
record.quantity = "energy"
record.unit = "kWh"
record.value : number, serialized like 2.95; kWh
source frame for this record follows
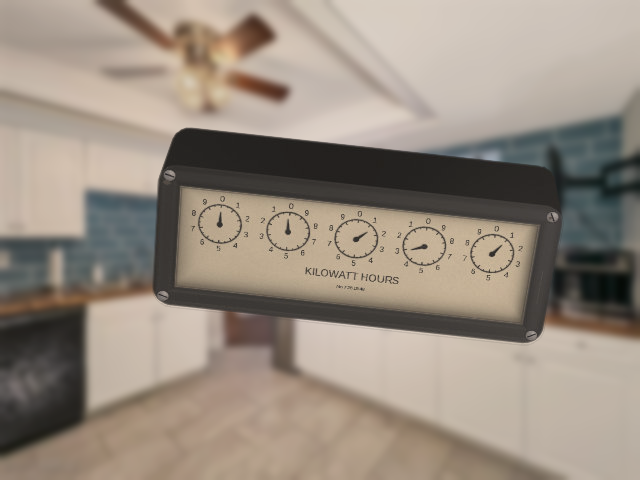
131; kWh
